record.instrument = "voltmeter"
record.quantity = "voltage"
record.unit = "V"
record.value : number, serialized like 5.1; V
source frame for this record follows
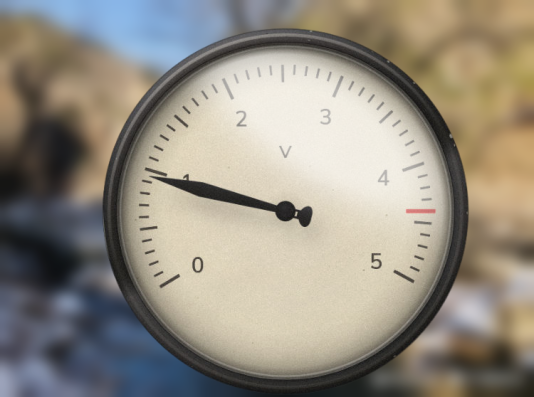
0.95; V
